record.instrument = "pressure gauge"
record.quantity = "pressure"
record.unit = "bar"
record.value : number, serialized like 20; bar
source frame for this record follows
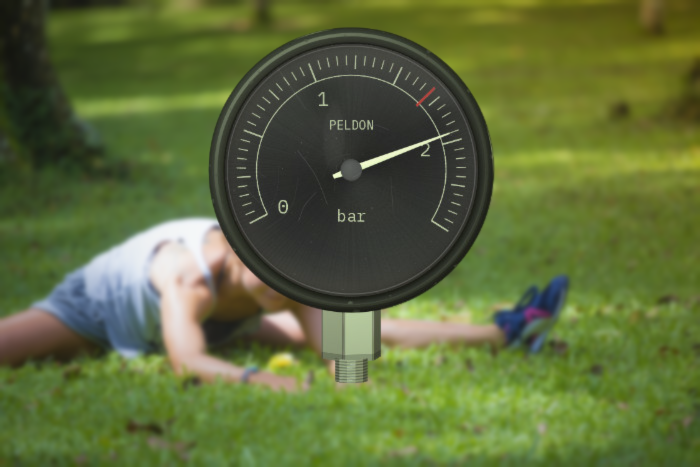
1.95; bar
